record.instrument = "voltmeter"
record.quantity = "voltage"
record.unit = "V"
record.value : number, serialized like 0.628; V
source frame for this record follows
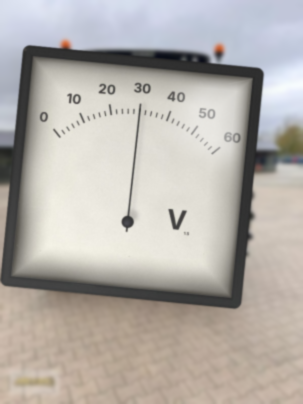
30; V
